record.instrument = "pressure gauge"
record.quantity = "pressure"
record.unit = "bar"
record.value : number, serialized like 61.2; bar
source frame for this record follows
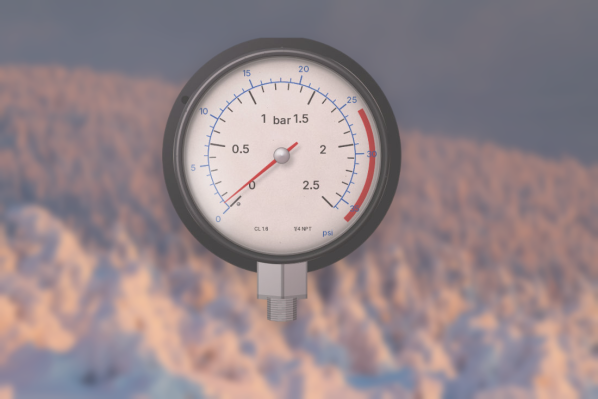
0.05; bar
